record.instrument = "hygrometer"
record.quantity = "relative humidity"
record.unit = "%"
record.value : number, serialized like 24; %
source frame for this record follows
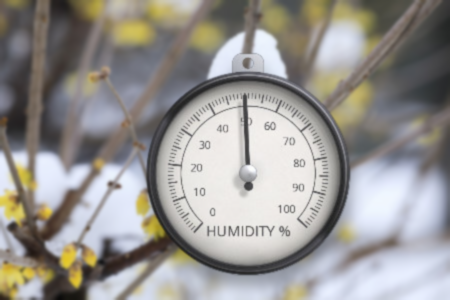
50; %
